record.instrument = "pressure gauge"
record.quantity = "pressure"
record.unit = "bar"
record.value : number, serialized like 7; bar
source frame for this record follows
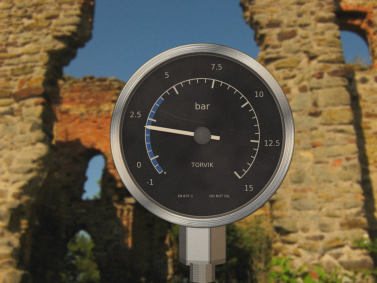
2; bar
